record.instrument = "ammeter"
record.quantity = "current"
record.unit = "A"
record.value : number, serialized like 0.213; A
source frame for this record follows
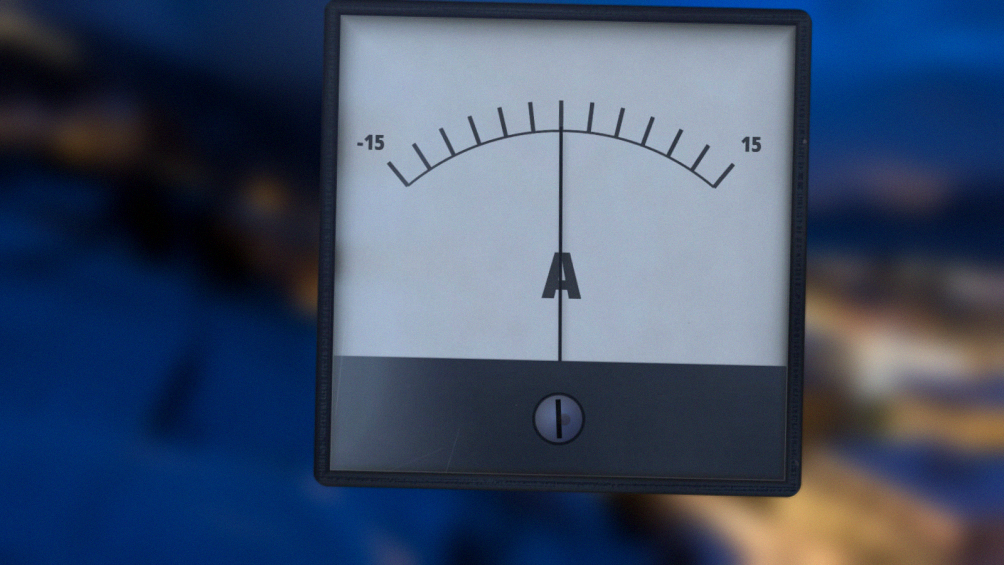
0; A
